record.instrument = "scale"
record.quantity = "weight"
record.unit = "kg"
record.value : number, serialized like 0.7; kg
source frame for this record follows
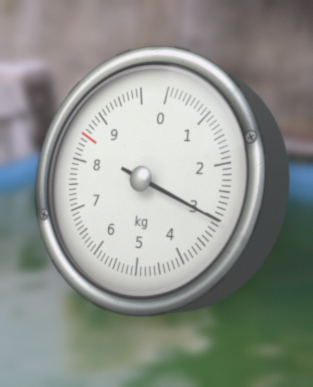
3; kg
